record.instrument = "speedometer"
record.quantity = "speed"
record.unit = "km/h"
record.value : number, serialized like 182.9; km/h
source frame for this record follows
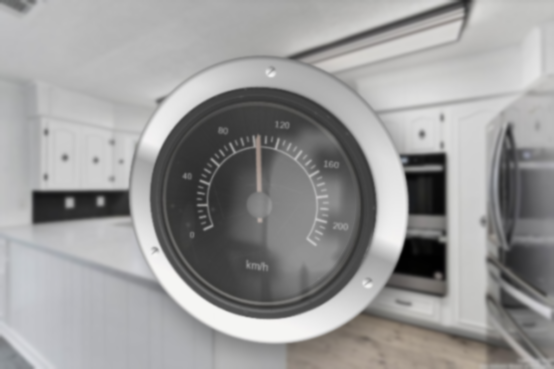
105; km/h
